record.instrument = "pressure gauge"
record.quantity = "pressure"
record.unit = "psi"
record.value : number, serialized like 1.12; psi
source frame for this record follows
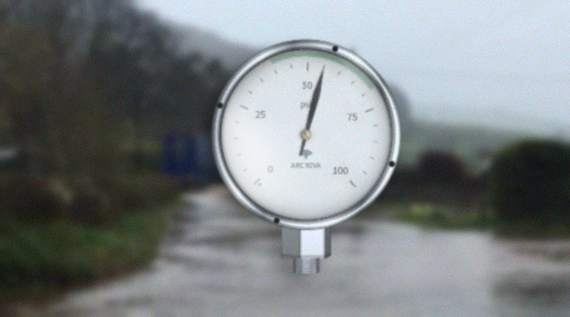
55; psi
